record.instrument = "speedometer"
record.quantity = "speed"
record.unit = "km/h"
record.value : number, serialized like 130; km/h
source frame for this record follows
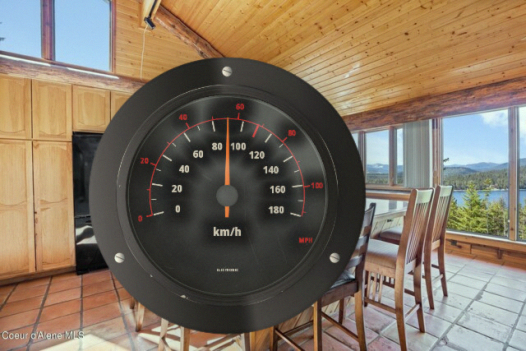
90; km/h
